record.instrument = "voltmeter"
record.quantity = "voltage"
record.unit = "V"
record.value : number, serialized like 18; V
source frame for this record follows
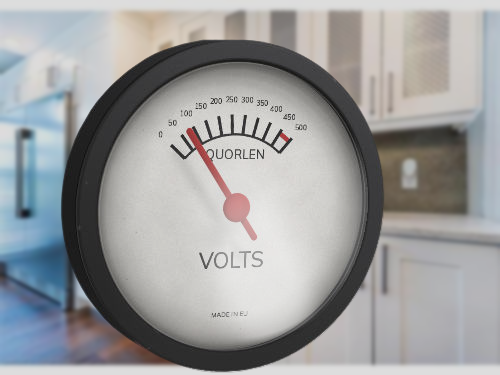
75; V
